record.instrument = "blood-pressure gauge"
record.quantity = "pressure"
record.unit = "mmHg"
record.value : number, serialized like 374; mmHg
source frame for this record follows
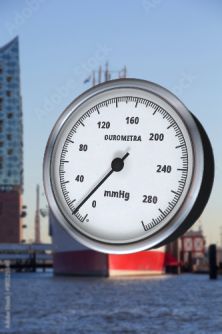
10; mmHg
